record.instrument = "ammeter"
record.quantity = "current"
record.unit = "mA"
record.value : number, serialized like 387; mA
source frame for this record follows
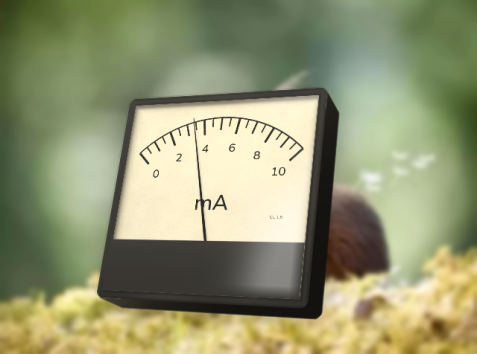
3.5; mA
